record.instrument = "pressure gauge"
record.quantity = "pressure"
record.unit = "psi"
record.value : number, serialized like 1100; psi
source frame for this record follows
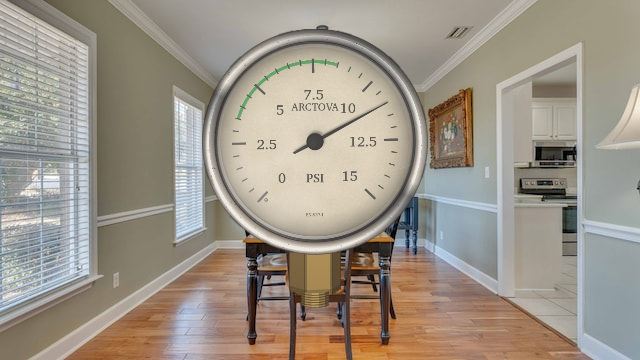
11; psi
